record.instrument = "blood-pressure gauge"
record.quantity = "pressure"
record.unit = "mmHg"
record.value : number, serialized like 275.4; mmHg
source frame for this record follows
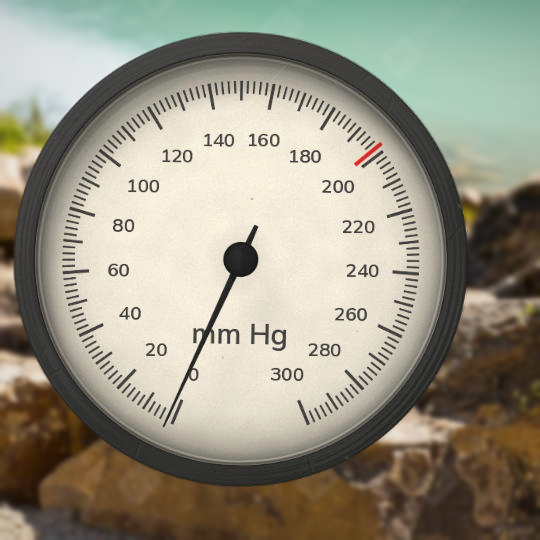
2; mmHg
